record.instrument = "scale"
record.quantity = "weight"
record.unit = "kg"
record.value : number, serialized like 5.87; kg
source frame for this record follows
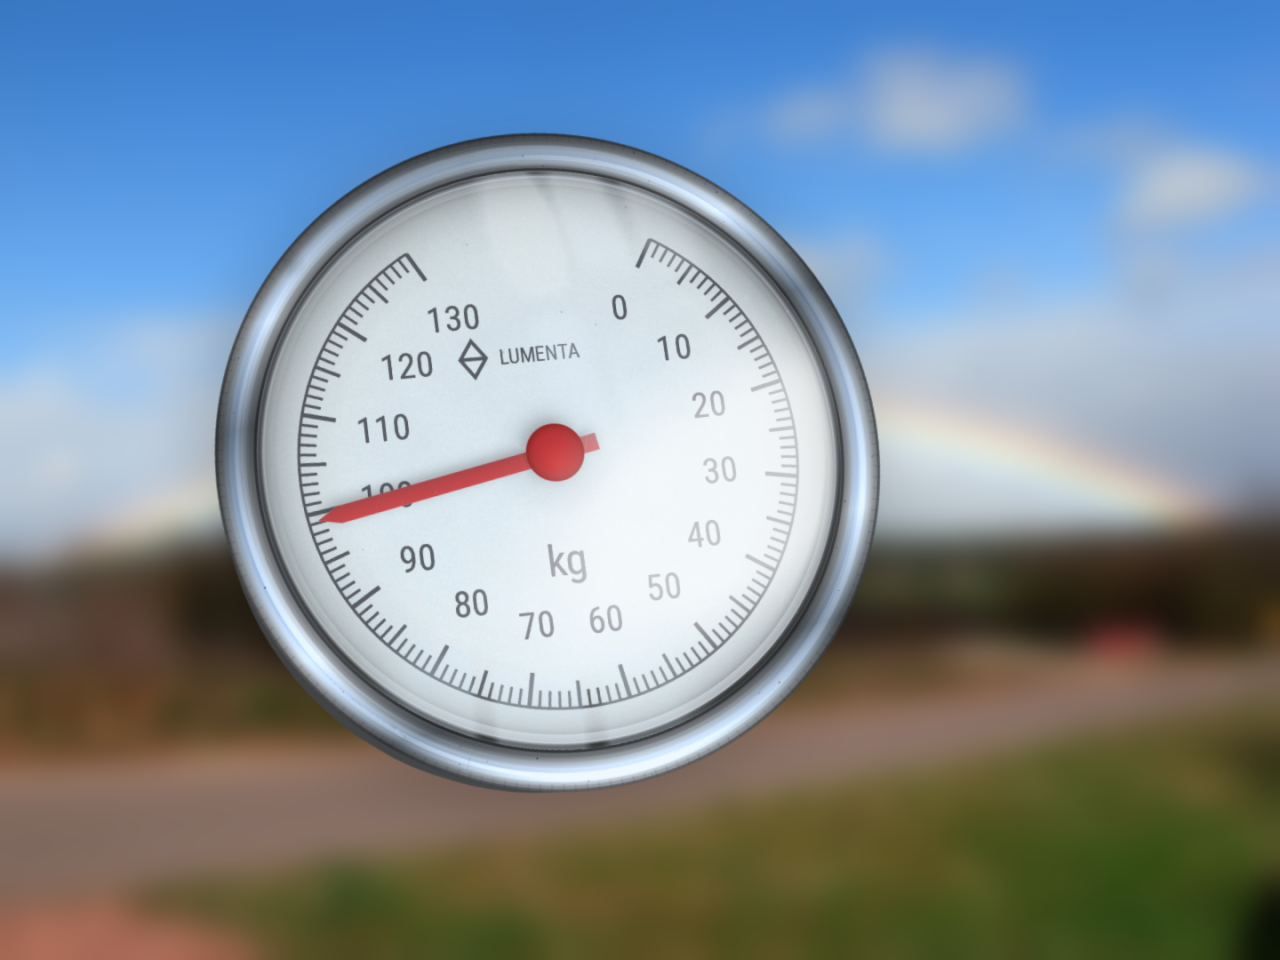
99; kg
